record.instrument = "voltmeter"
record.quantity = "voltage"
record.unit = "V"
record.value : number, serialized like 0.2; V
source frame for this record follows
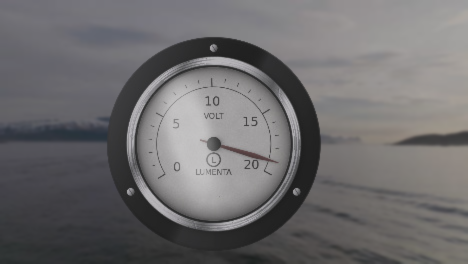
19; V
